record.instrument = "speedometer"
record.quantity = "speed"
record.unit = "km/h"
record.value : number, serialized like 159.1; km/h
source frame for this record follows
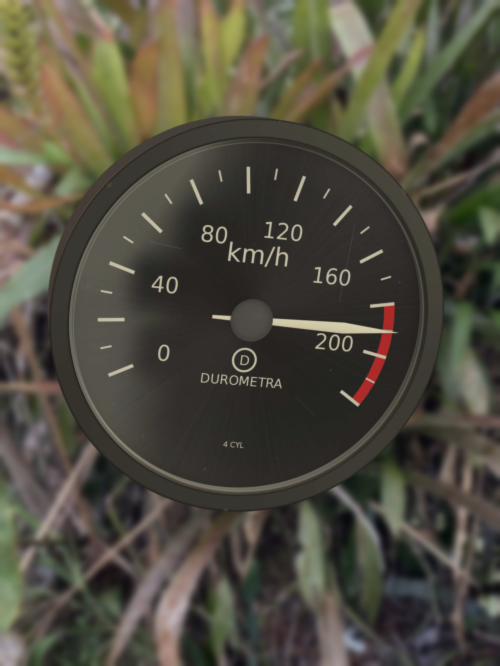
190; km/h
